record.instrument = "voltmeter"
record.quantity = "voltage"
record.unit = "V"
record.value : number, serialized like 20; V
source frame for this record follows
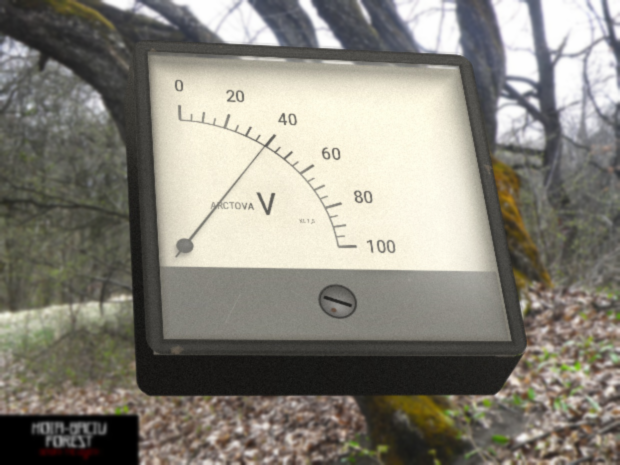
40; V
